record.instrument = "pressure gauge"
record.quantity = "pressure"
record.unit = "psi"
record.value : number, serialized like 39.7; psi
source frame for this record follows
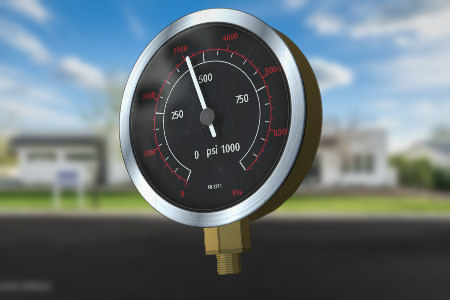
450; psi
